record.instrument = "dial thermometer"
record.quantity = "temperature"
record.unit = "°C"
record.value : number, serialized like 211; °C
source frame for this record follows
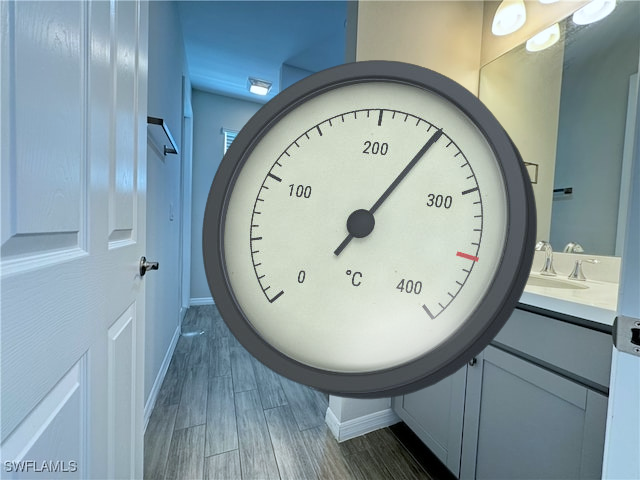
250; °C
